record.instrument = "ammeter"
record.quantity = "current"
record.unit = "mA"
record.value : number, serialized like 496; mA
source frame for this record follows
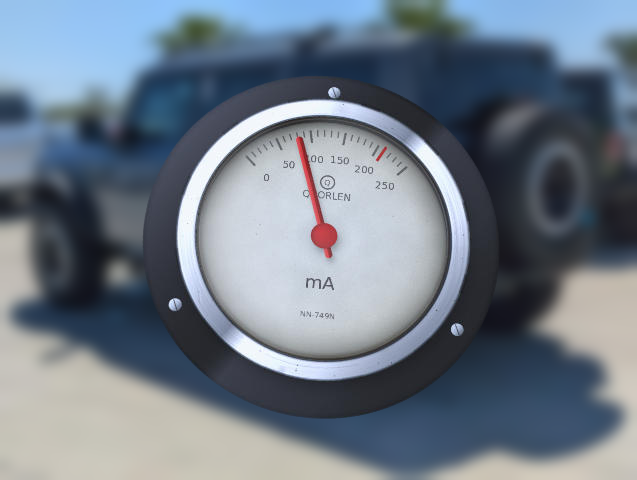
80; mA
